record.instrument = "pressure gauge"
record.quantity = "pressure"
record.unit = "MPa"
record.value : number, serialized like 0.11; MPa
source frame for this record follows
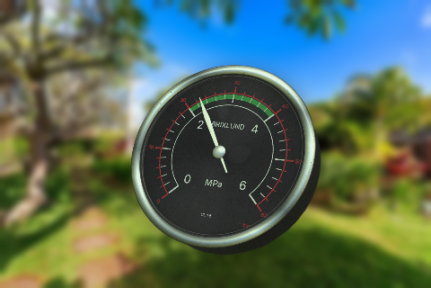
2.3; MPa
